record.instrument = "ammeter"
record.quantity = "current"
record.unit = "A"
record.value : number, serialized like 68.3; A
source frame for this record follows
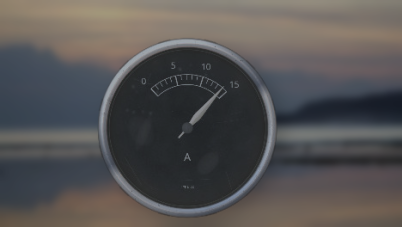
14; A
